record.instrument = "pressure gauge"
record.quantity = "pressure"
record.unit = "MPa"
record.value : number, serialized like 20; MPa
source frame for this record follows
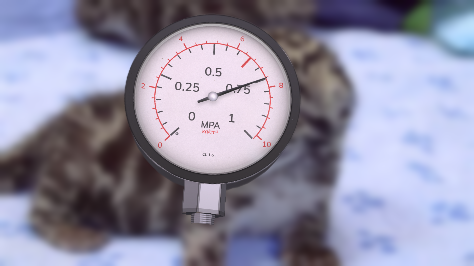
0.75; MPa
